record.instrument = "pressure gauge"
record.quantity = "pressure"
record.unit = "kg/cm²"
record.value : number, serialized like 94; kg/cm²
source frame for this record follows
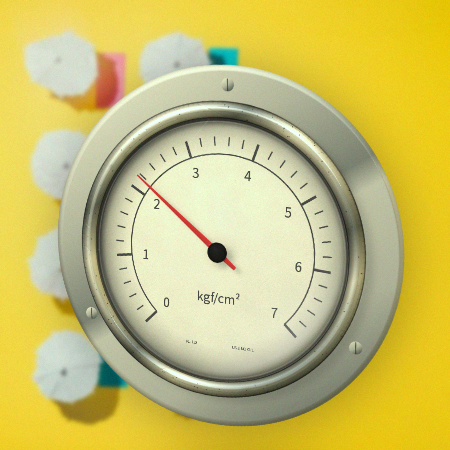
2.2; kg/cm²
